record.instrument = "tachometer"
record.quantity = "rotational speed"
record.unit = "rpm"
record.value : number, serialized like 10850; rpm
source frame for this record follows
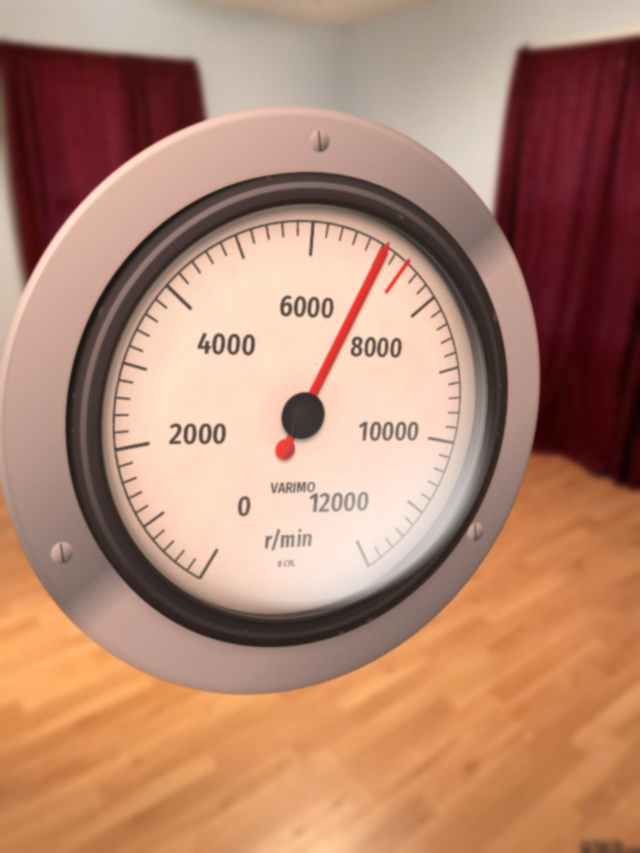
7000; rpm
